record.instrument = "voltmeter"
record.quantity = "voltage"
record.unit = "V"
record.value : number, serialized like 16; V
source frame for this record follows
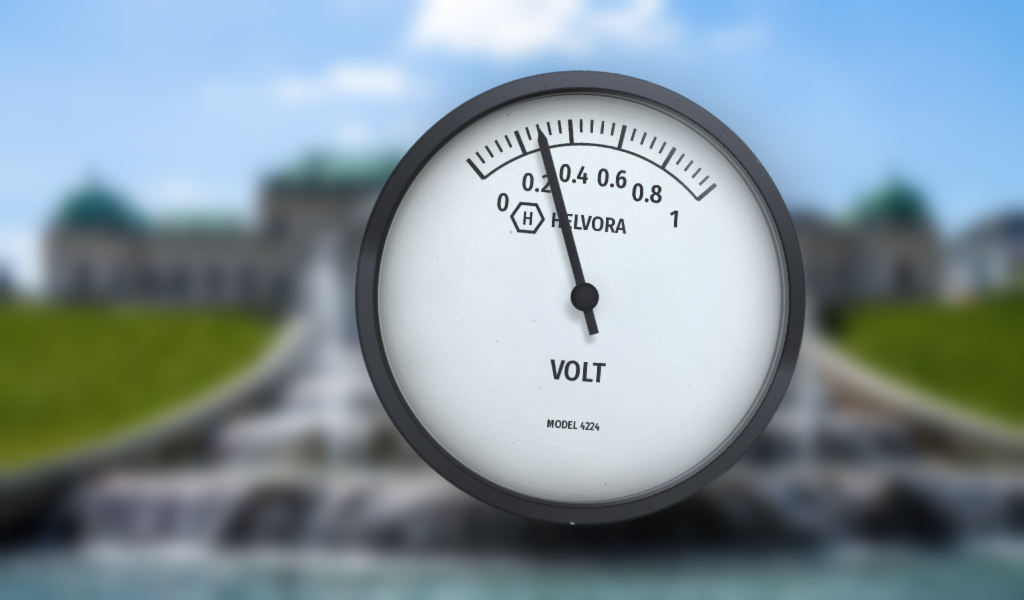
0.28; V
